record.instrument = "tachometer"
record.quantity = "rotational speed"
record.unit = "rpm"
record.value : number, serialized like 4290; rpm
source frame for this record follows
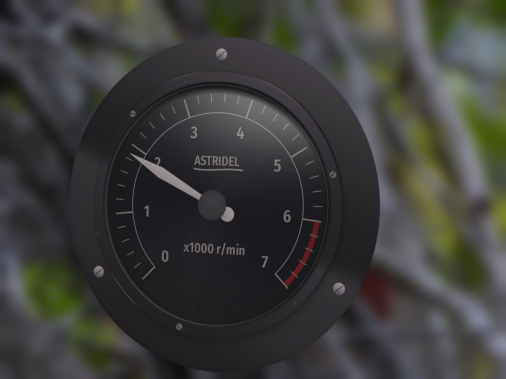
1900; rpm
